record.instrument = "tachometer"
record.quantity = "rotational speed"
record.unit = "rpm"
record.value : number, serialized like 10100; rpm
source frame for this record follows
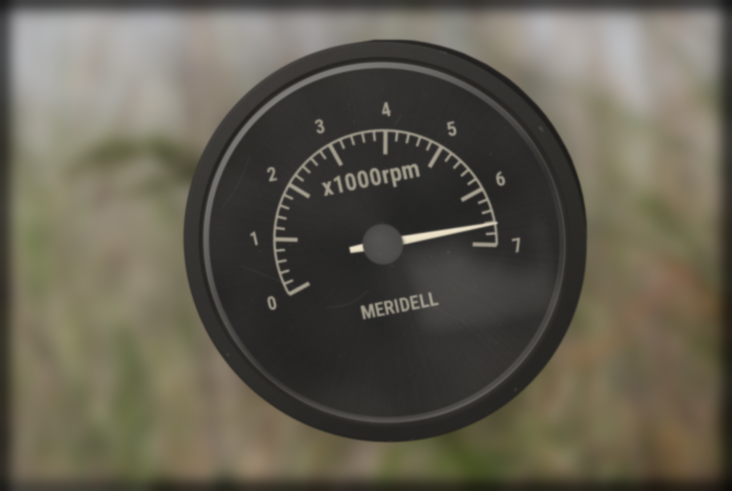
6600; rpm
